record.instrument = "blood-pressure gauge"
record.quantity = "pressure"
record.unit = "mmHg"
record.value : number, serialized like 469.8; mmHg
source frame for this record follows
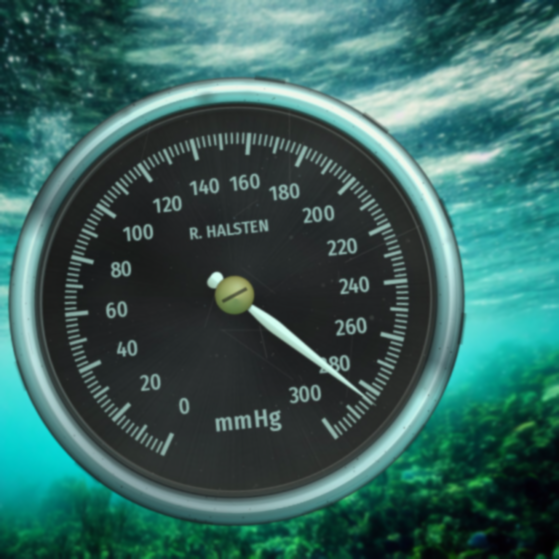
284; mmHg
